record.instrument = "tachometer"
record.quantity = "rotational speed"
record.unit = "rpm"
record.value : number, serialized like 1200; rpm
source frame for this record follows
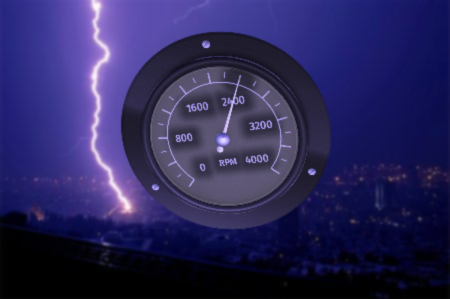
2400; rpm
